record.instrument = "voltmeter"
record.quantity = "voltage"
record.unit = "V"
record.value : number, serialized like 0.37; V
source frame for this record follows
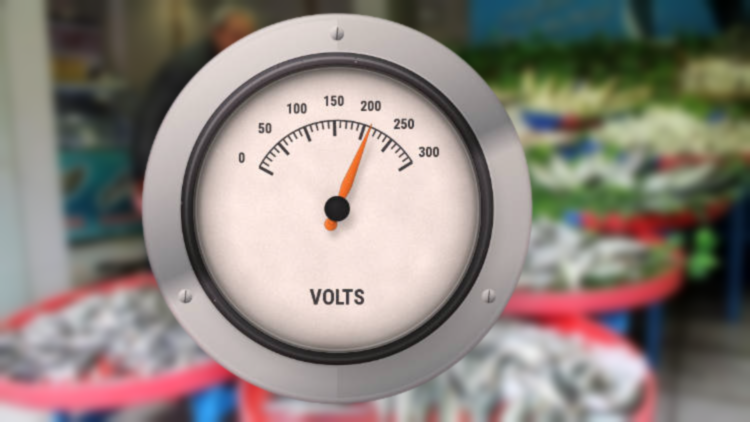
210; V
